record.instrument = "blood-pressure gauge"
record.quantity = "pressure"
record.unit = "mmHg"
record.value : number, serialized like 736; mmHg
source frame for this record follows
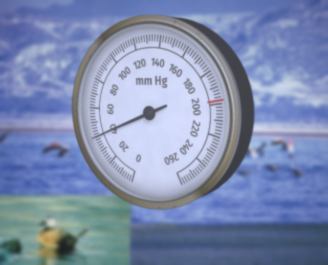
40; mmHg
